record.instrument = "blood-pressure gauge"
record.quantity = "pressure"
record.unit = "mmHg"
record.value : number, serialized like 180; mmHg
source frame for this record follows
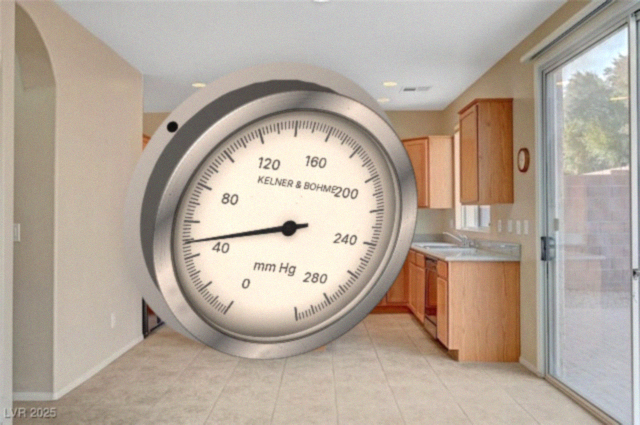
50; mmHg
